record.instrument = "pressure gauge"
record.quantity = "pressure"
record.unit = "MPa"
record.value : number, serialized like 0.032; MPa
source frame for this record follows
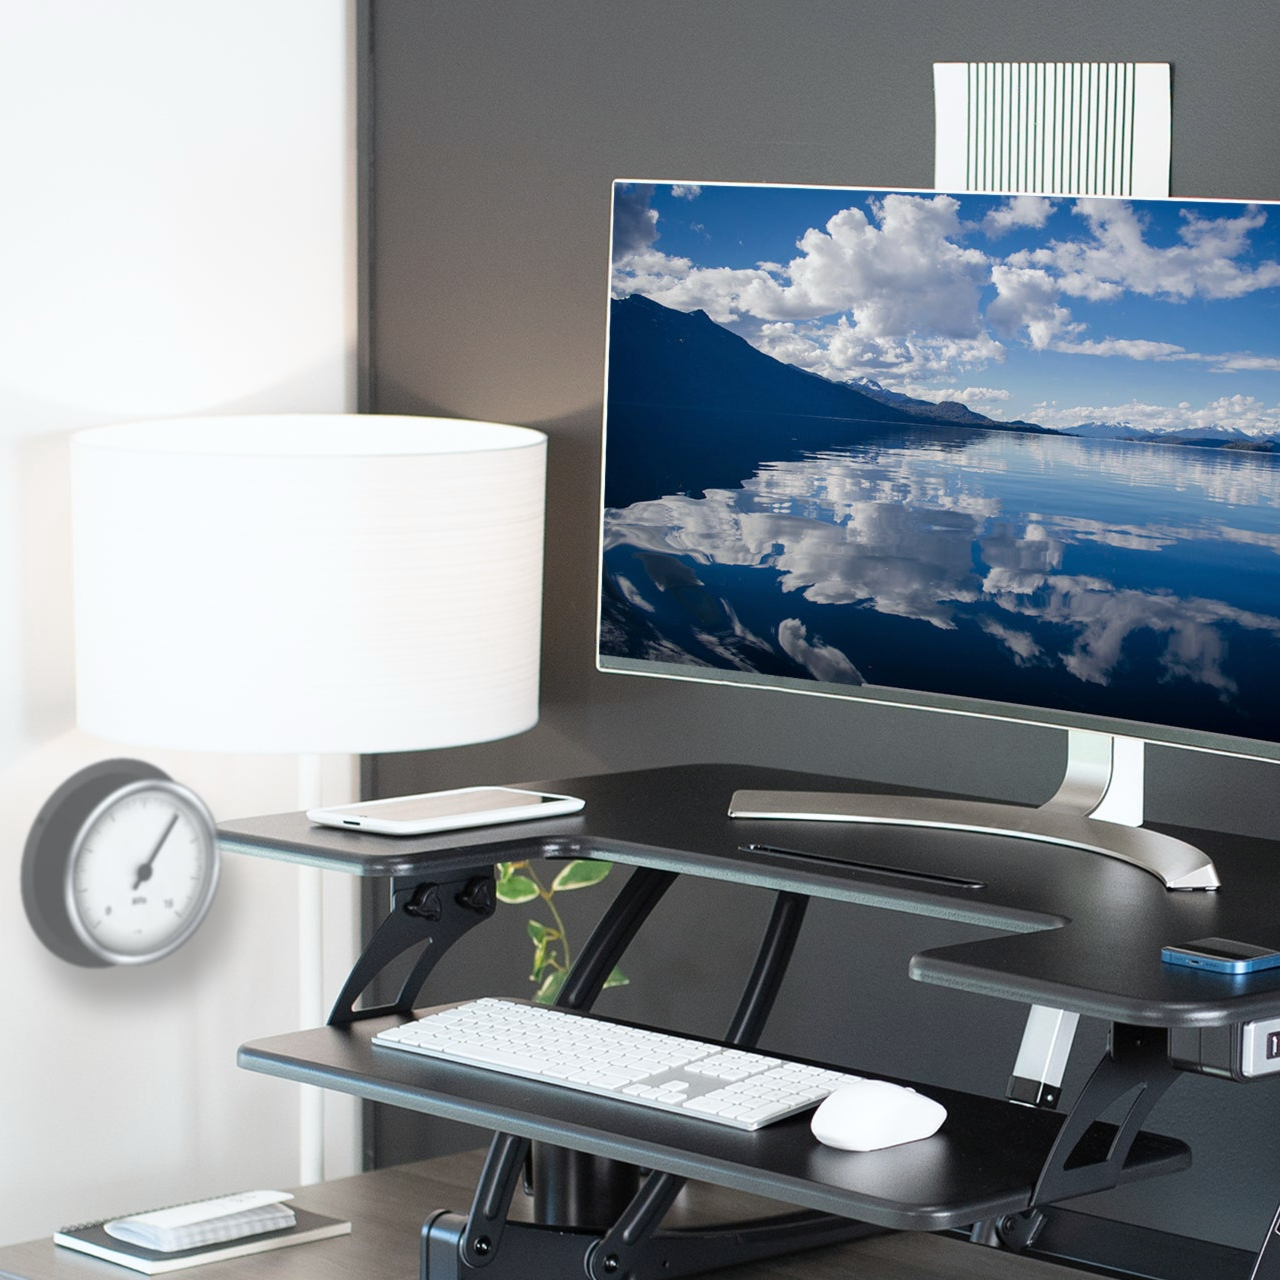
10; MPa
